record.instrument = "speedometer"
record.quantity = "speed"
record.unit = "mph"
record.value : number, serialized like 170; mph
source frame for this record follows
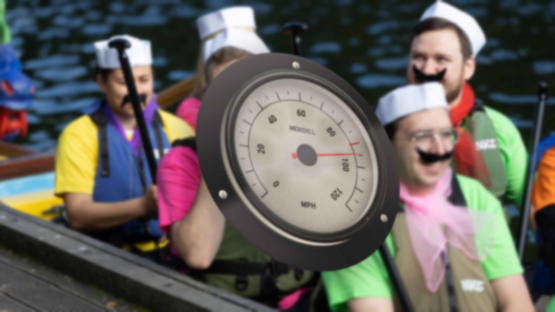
95; mph
